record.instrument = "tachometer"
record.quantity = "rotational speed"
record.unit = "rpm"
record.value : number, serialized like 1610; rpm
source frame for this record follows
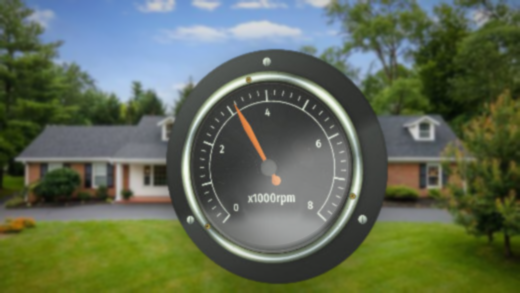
3200; rpm
